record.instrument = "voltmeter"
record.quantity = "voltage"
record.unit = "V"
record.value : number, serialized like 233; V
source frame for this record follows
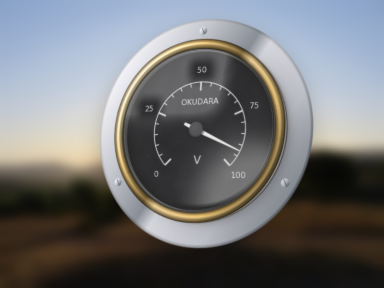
92.5; V
